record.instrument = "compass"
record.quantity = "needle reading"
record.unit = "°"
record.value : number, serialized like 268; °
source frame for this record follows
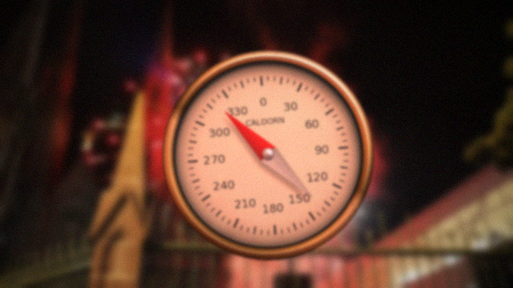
320; °
